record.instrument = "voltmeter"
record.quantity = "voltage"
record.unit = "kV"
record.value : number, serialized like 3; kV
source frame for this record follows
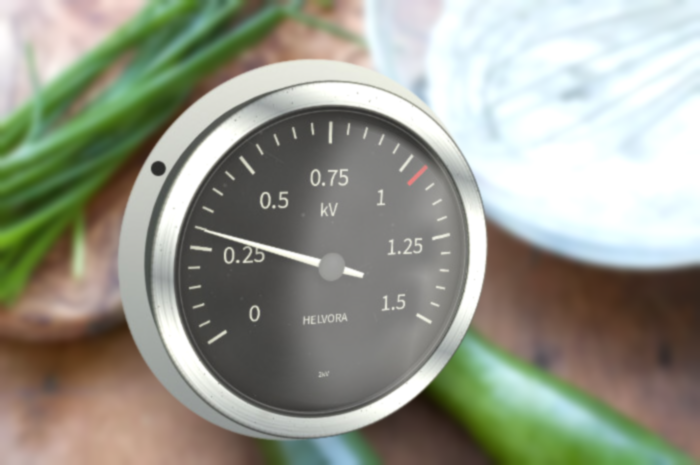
0.3; kV
